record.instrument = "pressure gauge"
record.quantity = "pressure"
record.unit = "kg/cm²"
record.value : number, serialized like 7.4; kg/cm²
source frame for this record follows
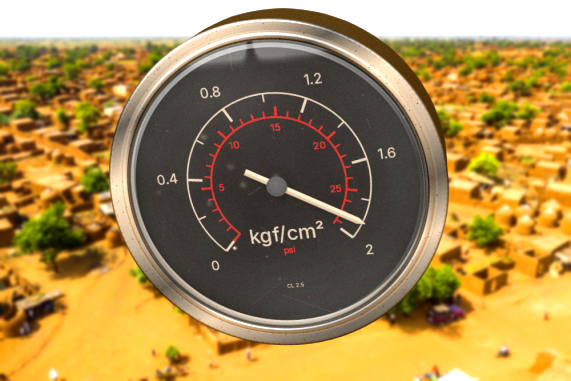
1.9; kg/cm²
